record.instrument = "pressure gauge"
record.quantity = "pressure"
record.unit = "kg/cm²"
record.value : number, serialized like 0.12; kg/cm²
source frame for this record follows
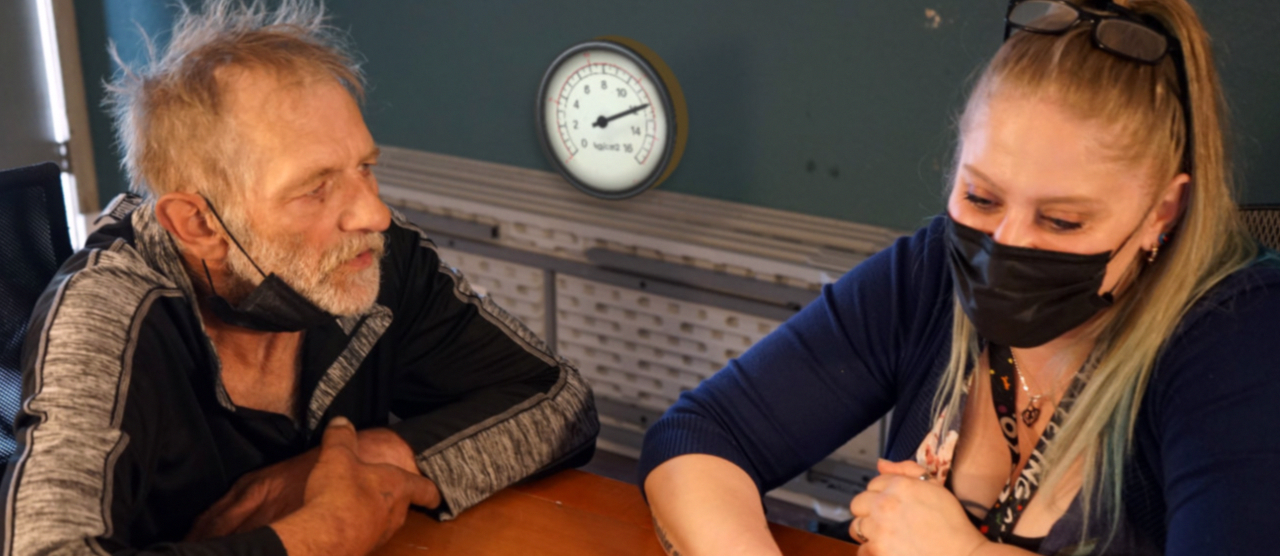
12; kg/cm²
